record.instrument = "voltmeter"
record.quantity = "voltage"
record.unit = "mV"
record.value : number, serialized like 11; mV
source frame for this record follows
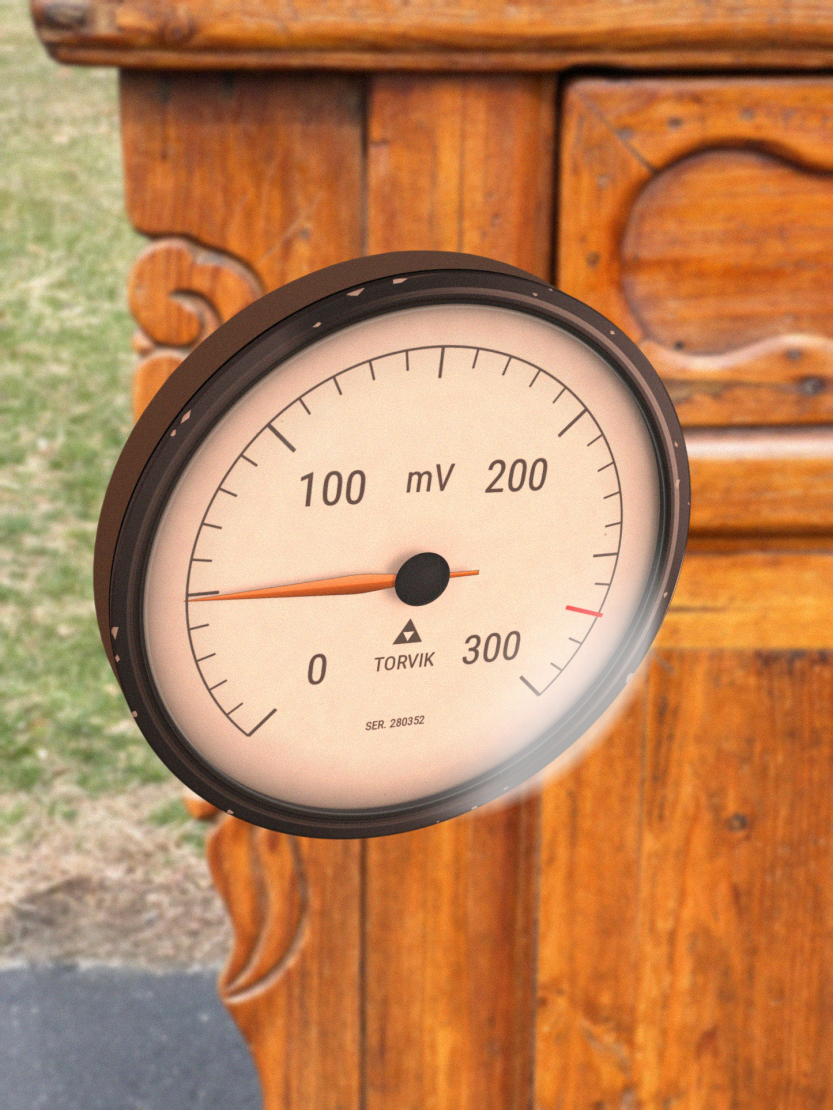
50; mV
